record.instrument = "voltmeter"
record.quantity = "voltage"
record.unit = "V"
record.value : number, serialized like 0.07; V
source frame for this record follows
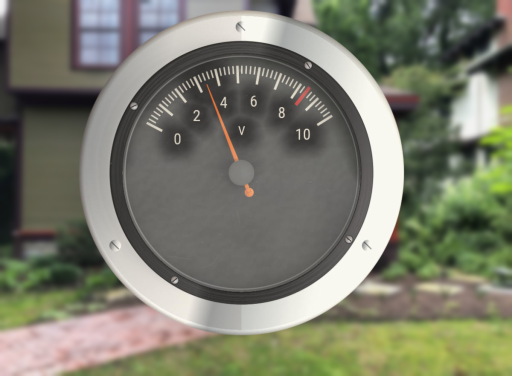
3.4; V
